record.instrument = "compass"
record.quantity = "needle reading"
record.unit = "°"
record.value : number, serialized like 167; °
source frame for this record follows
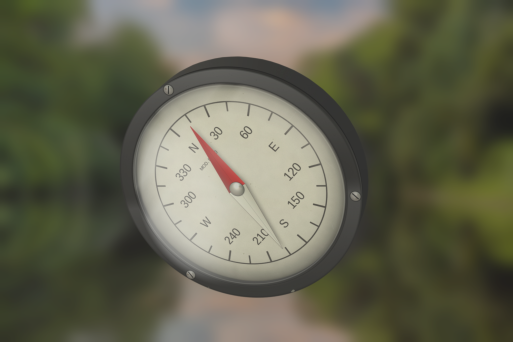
15; °
